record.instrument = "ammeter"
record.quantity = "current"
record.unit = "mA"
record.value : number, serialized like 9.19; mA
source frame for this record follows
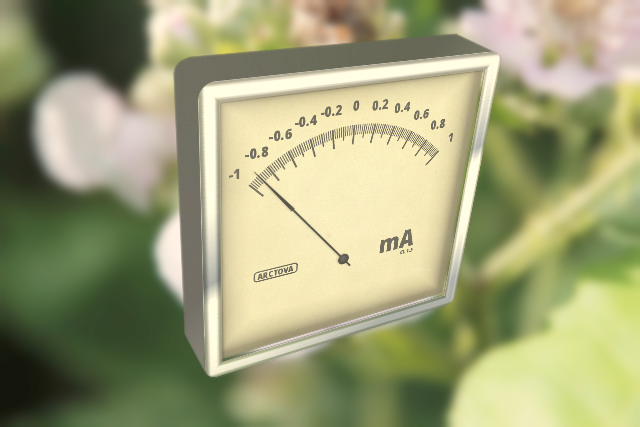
-0.9; mA
